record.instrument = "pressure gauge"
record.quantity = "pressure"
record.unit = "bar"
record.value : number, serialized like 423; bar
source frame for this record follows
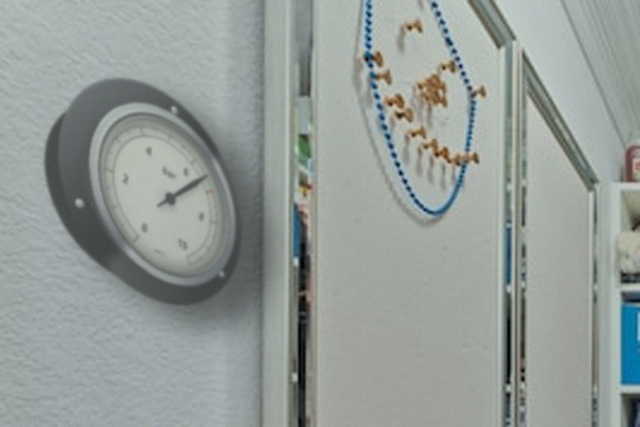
6.5; bar
